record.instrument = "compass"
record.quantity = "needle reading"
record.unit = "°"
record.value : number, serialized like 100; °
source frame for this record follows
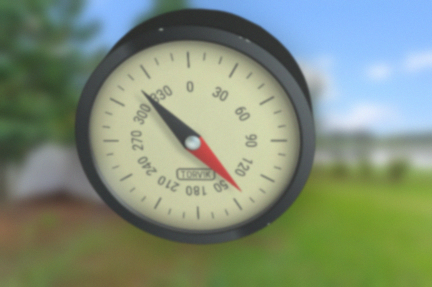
140; °
